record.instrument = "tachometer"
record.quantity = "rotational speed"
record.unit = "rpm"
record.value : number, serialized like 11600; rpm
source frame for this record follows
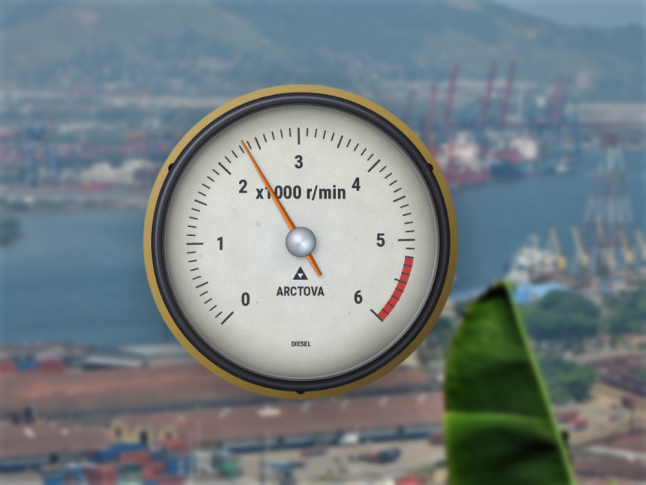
2350; rpm
